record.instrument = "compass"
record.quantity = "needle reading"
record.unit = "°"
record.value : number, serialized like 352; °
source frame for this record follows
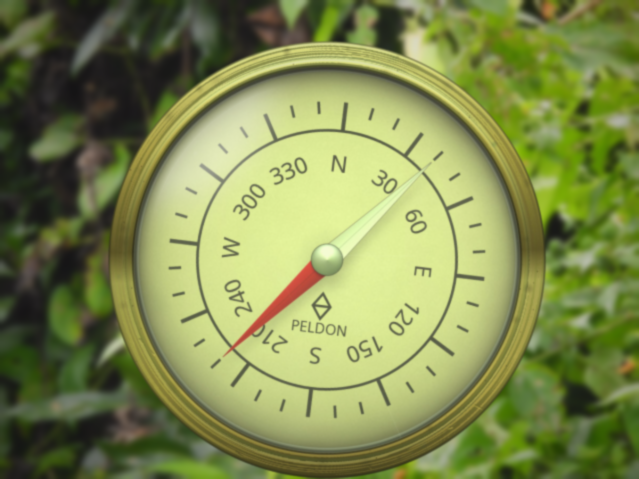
220; °
